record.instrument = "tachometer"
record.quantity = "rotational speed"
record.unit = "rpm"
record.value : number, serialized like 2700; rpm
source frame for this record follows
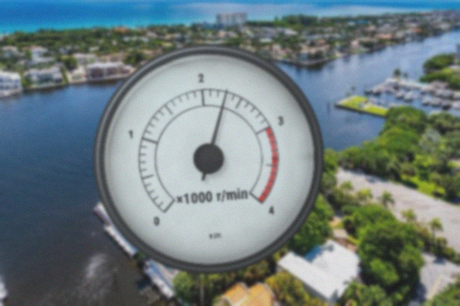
2300; rpm
